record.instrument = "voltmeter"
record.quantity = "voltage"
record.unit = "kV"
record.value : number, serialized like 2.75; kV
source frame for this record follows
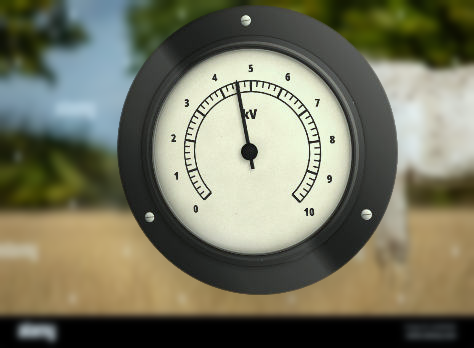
4.6; kV
